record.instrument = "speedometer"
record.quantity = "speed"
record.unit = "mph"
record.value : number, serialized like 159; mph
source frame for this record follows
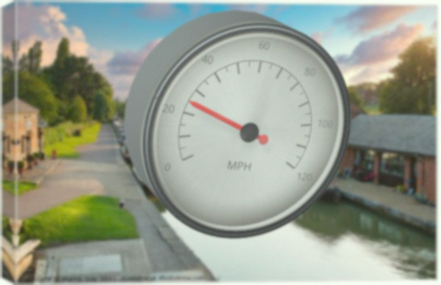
25; mph
